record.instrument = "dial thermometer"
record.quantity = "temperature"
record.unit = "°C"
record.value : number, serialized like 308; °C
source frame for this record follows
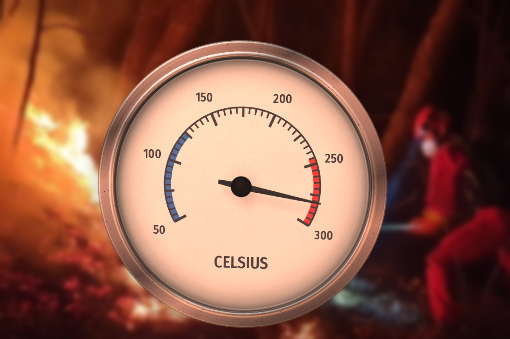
280; °C
